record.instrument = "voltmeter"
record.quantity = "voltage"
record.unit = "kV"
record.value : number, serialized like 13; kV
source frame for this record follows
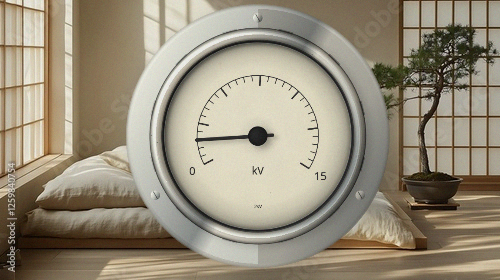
1.5; kV
